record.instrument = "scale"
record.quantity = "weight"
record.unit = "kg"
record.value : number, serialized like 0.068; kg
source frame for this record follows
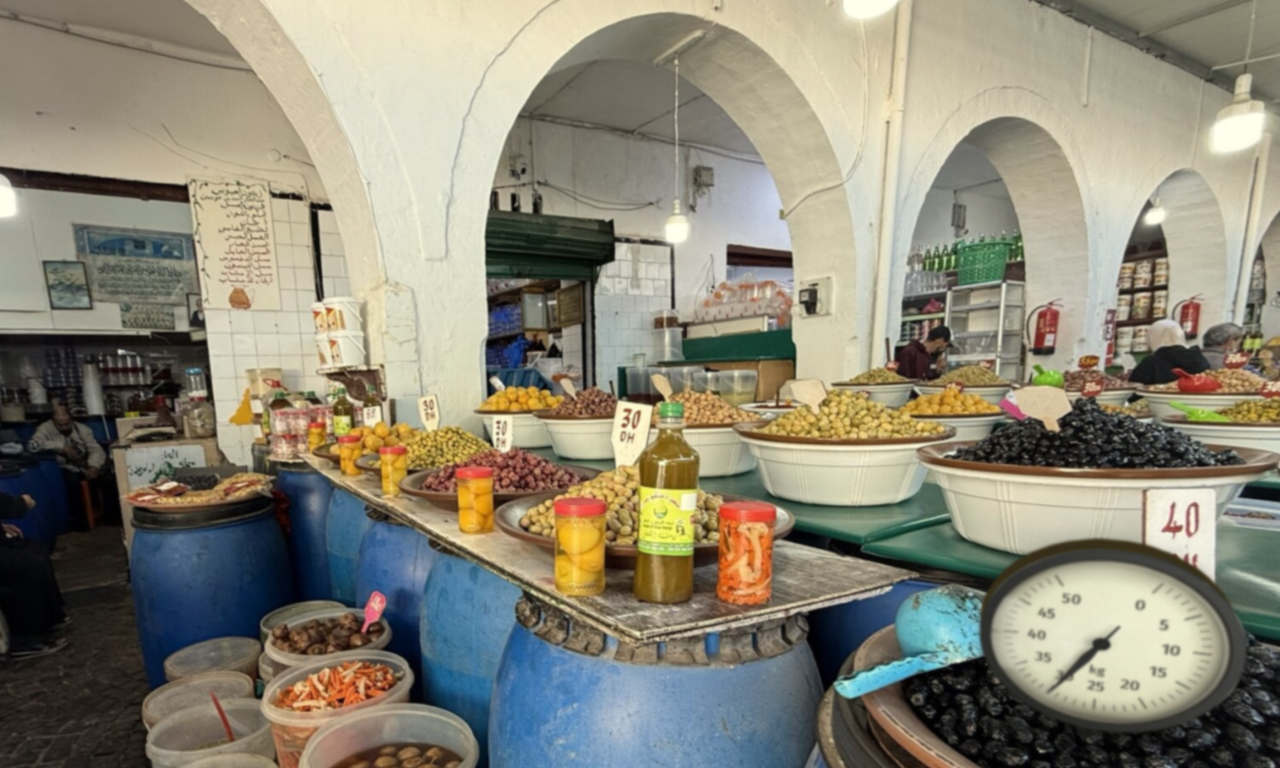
30; kg
